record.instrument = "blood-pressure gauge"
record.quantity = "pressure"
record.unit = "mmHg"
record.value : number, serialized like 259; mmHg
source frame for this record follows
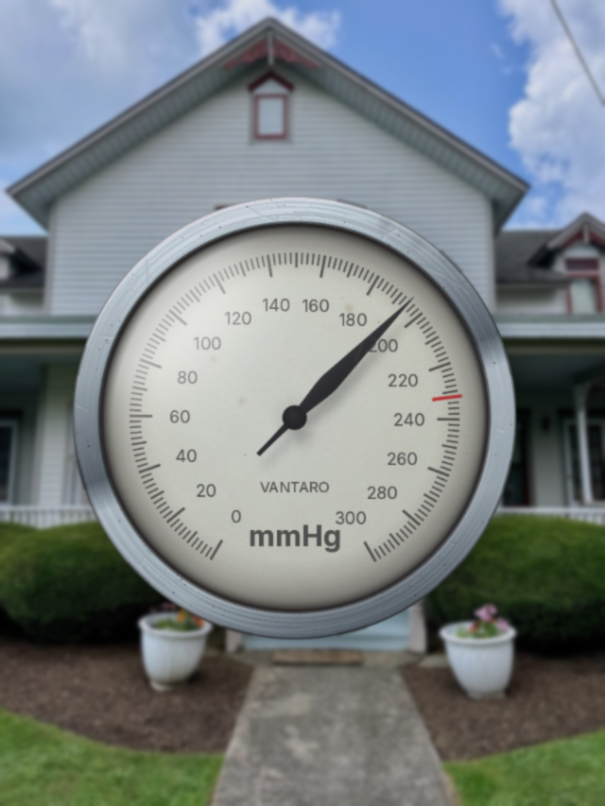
194; mmHg
